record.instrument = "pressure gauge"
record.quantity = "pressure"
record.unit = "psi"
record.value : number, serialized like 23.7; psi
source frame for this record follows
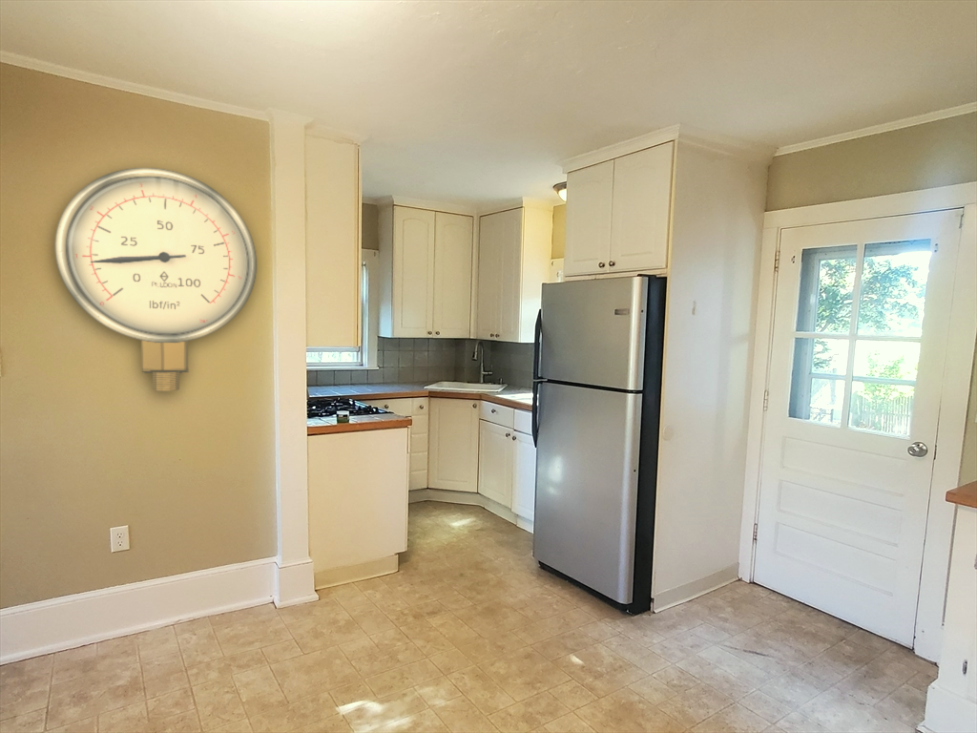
12.5; psi
